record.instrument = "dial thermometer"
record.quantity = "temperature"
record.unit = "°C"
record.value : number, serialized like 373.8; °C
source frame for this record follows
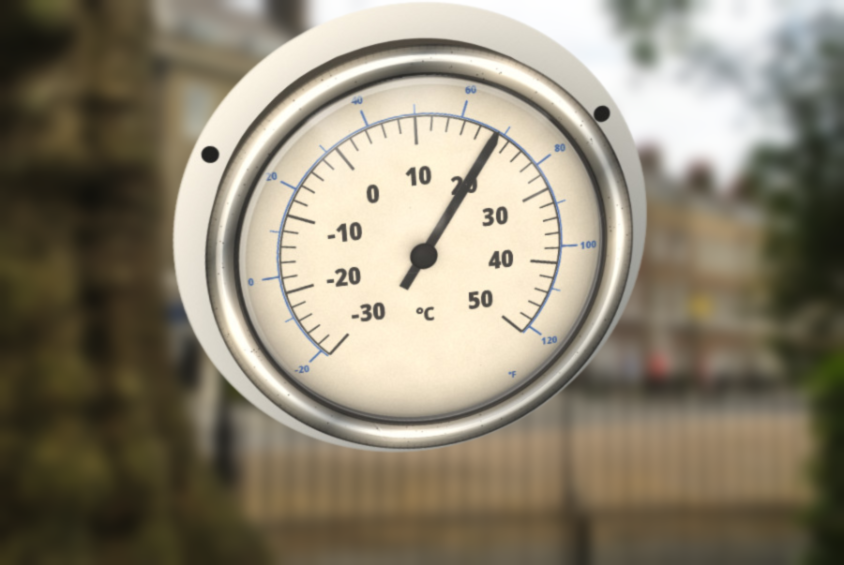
20; °C
